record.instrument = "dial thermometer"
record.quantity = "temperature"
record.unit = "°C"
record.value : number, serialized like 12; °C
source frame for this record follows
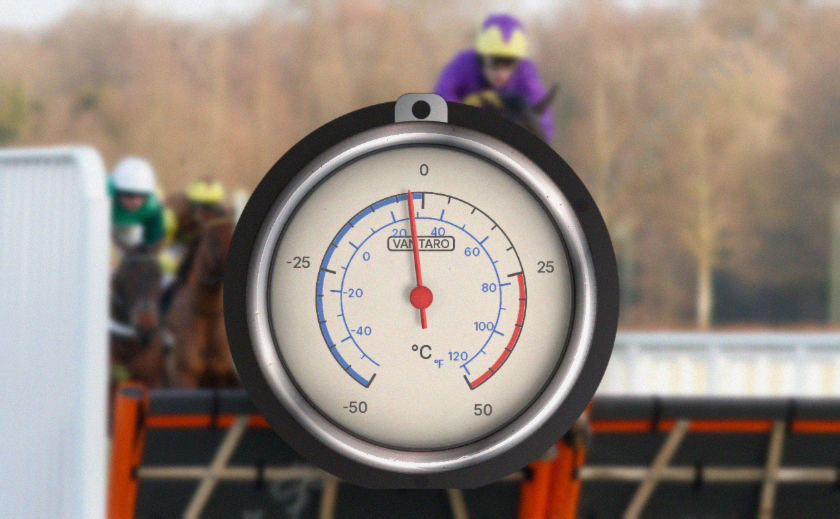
-2.5; °C
